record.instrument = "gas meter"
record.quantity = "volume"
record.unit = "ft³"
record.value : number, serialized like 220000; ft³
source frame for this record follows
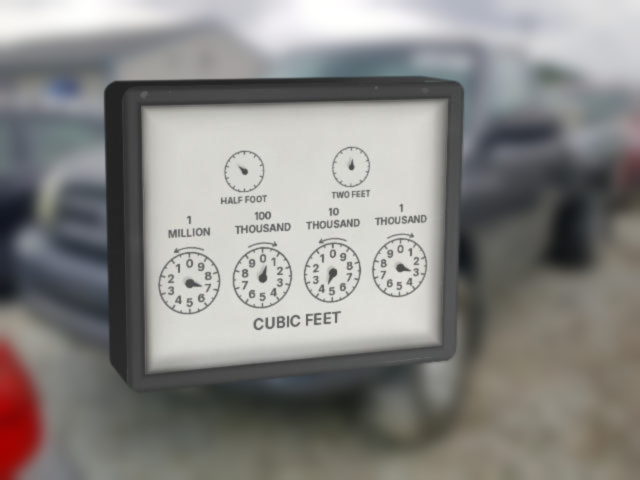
704300; ft³
